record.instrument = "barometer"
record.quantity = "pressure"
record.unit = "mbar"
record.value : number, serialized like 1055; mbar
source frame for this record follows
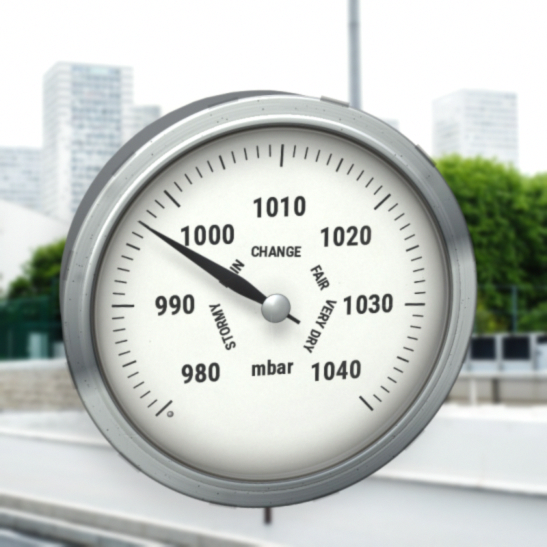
997; mbar
